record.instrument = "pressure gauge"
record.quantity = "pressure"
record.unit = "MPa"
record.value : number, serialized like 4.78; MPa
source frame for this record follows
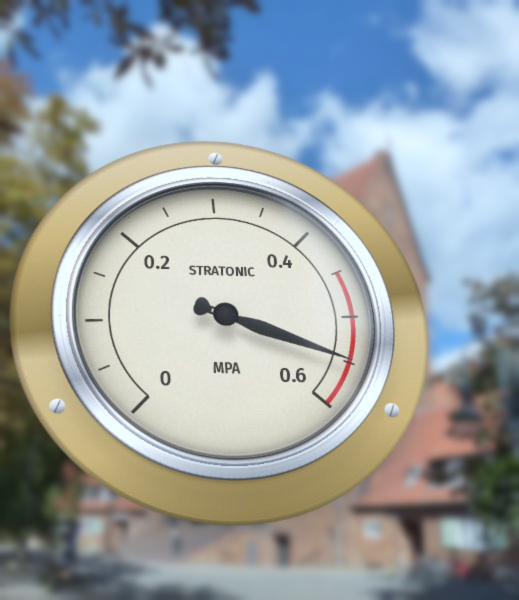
0.55; MPa
